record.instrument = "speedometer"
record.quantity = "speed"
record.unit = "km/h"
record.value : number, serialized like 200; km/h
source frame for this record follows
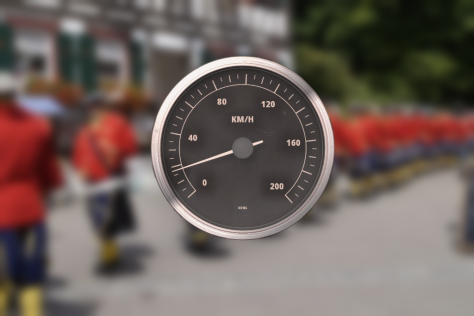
17.5; km/h
